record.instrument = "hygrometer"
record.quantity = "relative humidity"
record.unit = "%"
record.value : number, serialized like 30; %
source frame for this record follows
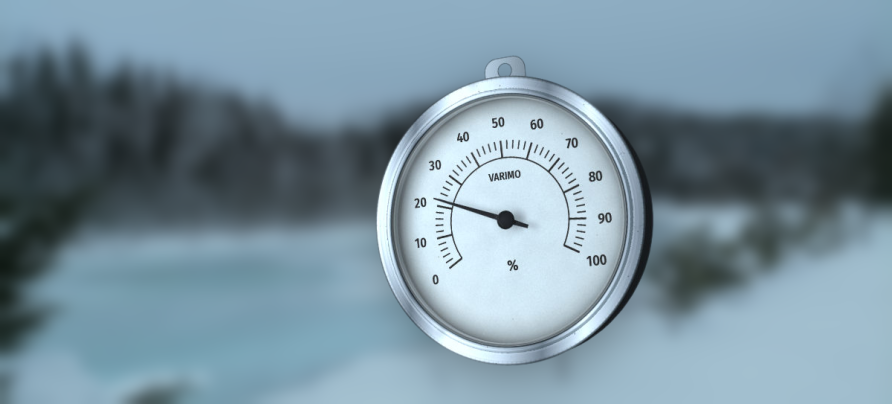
22; %
